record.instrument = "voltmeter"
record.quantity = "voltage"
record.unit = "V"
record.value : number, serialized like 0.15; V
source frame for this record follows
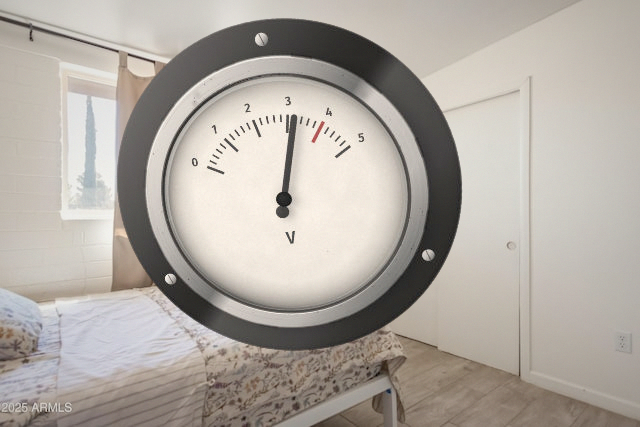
3.2; V
